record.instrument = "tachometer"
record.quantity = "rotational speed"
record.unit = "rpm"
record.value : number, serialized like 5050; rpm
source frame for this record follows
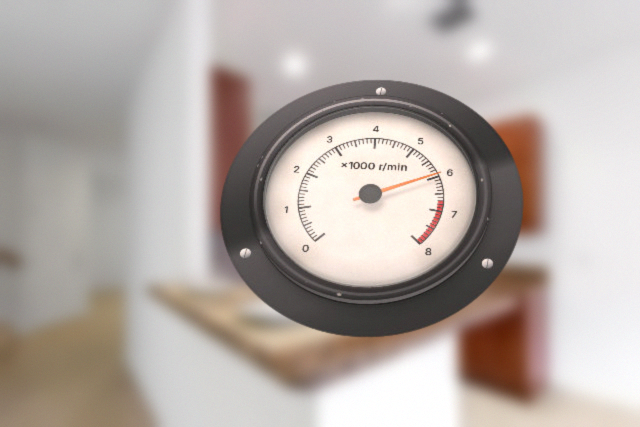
6000; rpm
